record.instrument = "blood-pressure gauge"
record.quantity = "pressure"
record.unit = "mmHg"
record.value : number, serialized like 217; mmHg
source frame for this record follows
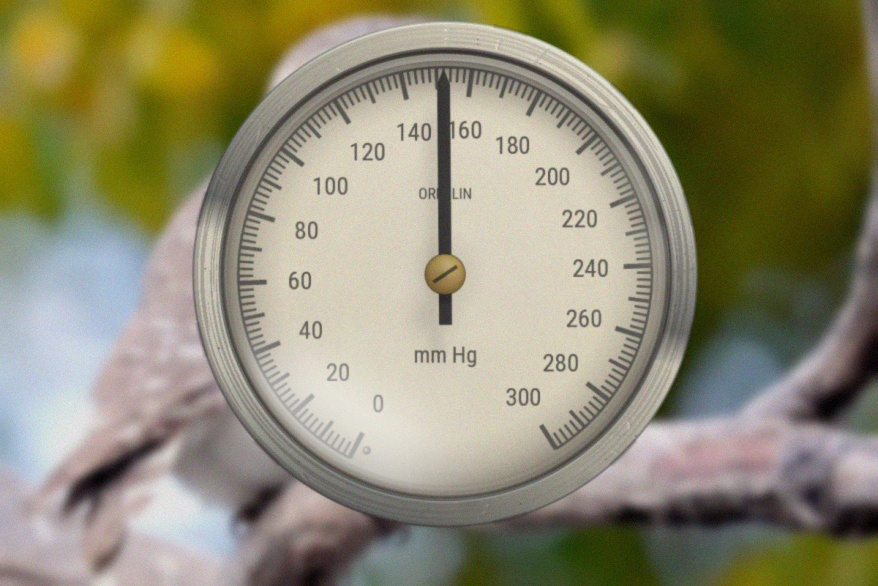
152; mmHg
